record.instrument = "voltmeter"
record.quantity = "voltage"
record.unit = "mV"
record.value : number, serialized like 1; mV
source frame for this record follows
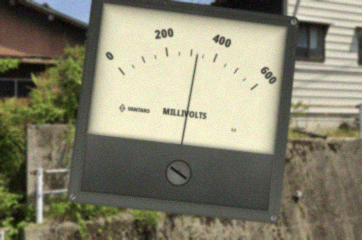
325; mV
